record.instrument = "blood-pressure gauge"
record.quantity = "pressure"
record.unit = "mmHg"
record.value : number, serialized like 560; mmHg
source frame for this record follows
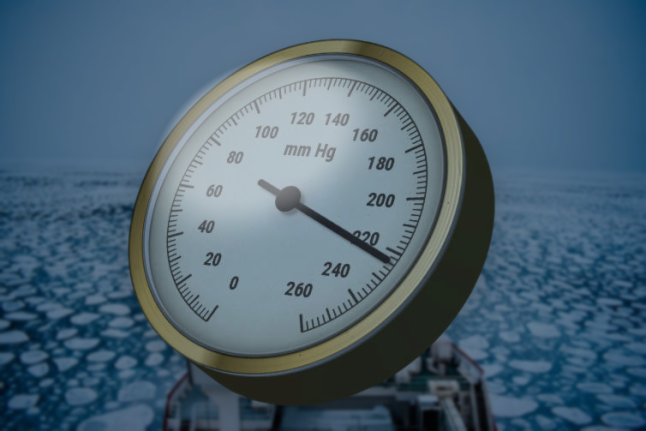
224; mmHg
